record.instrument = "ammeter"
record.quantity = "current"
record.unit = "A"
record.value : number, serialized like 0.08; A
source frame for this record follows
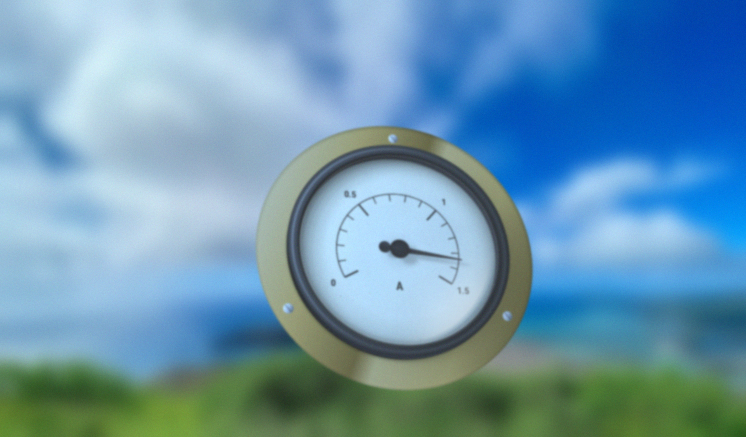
1.35; A
